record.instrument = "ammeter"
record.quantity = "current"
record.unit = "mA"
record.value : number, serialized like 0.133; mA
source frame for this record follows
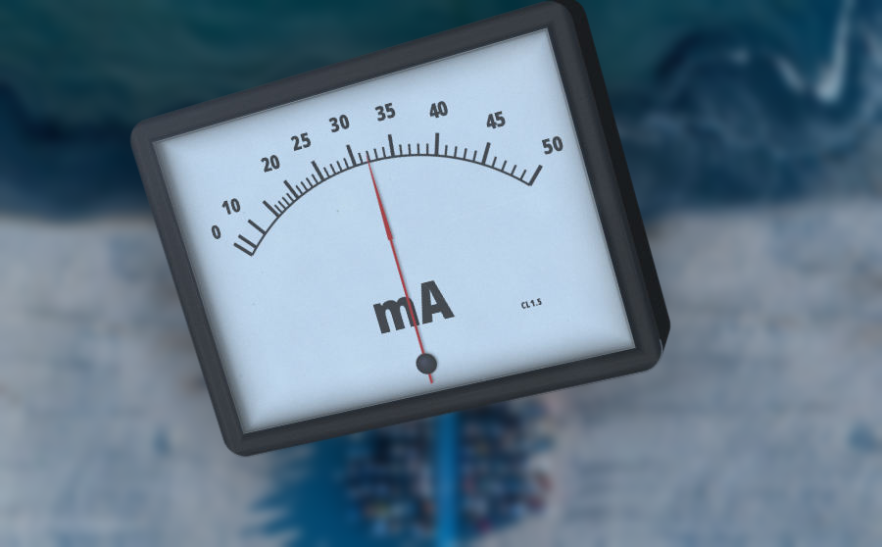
32; mA
